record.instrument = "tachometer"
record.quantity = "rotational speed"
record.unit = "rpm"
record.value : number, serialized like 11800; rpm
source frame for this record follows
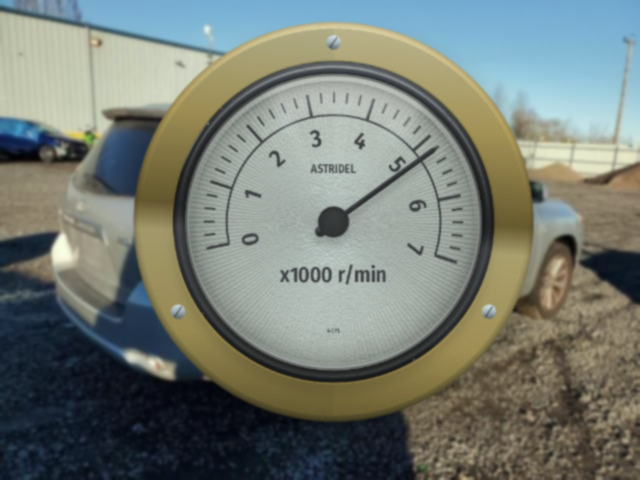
5200; rpm
